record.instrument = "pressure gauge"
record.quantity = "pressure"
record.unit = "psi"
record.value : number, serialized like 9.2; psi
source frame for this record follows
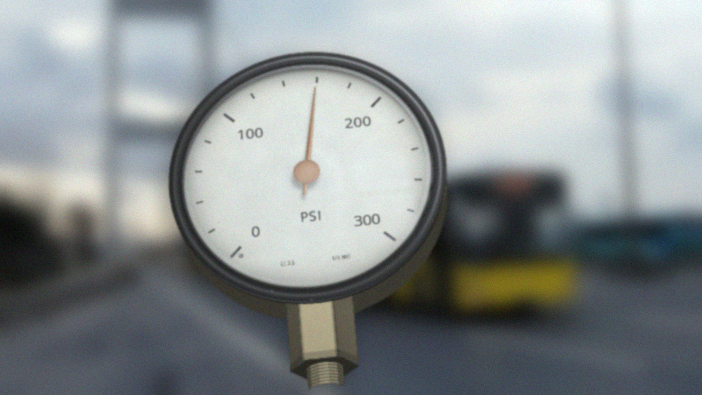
160; psi
